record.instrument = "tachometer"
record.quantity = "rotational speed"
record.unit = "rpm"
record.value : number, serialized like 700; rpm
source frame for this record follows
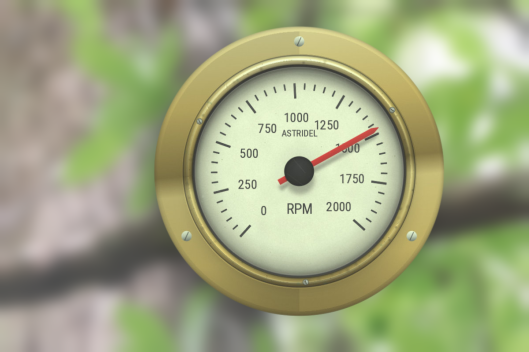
1475; rpm
